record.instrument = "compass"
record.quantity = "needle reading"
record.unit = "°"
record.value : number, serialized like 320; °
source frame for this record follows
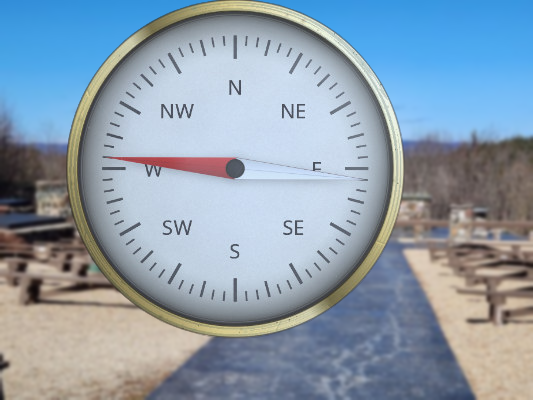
275; °
